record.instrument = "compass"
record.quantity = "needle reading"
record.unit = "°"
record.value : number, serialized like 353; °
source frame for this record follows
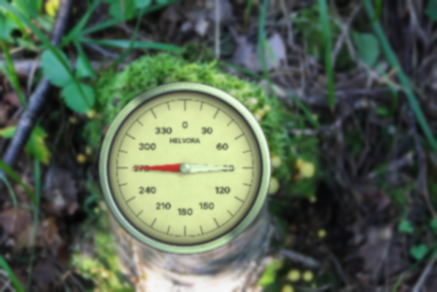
270; °
